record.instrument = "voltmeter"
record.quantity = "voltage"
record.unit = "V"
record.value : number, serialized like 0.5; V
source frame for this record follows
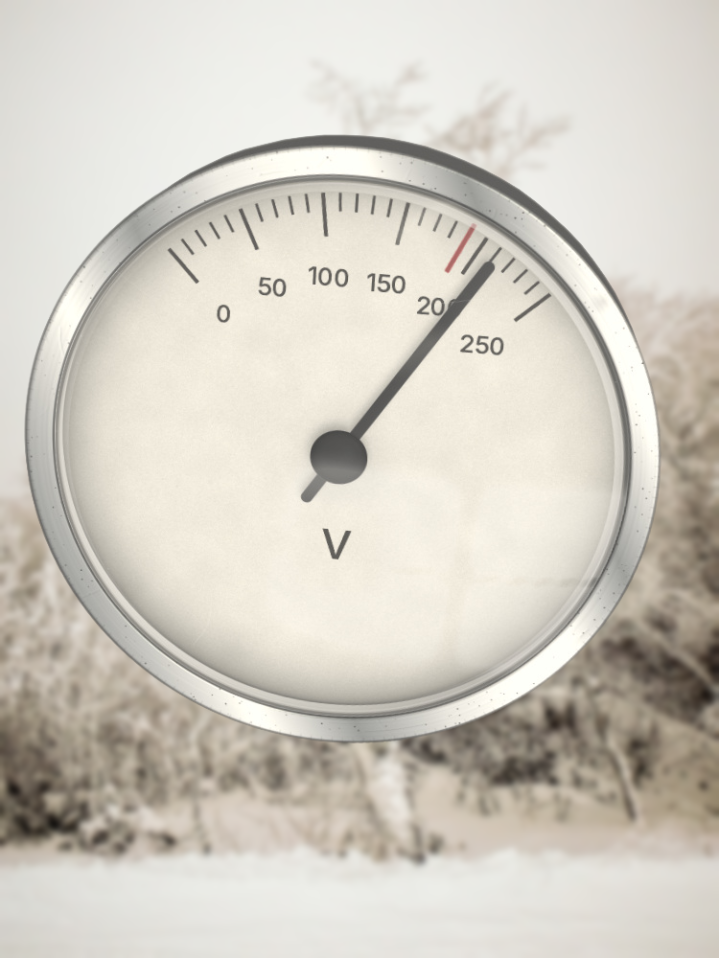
210; V
